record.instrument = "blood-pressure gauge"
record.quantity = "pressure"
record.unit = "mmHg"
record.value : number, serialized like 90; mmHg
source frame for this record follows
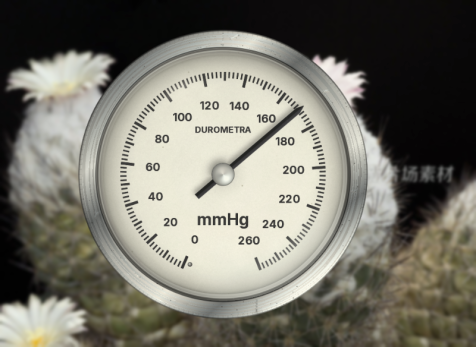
170; mmHg
